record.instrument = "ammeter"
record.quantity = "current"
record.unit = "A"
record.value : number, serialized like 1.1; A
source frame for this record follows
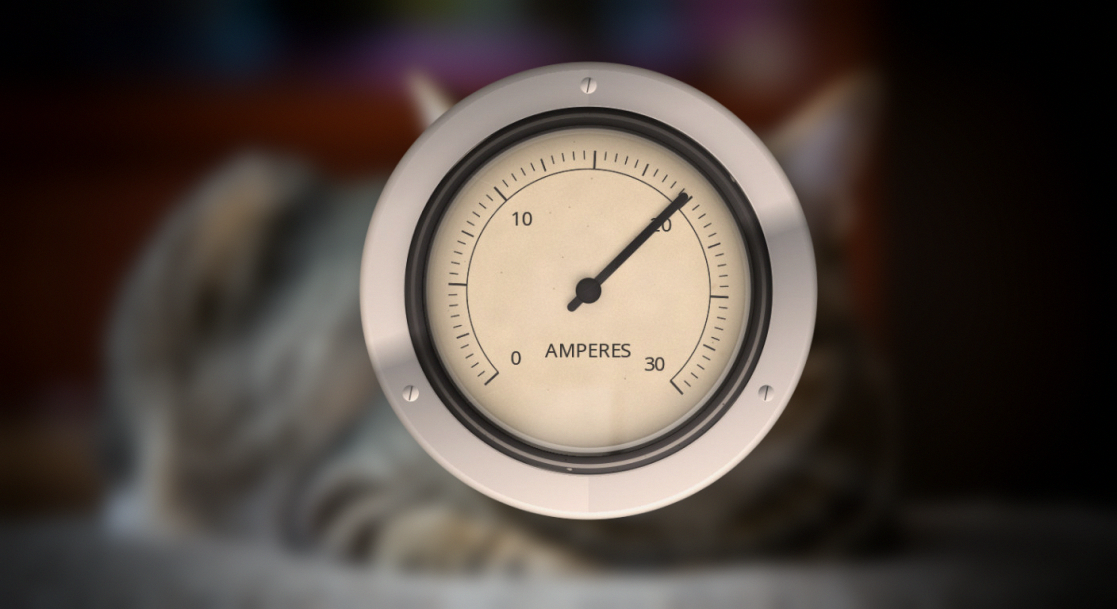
19.75; A
